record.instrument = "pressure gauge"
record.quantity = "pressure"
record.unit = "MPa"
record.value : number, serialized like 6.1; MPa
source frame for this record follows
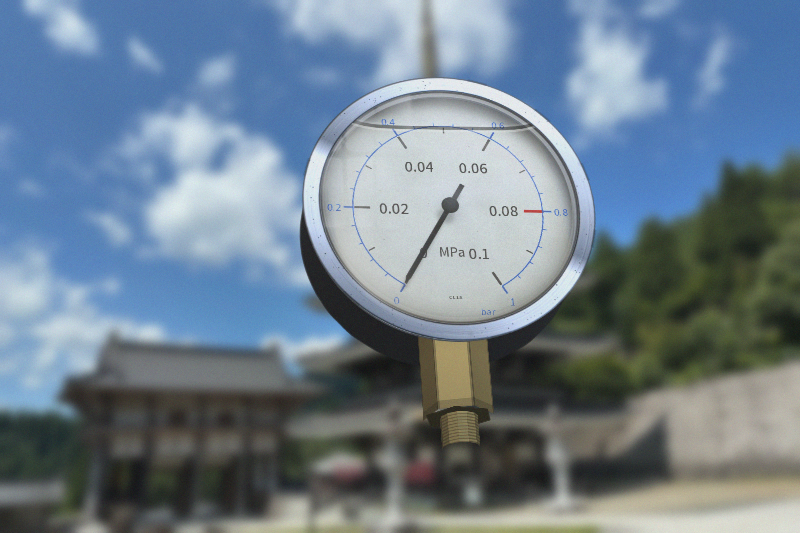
0; MPa
